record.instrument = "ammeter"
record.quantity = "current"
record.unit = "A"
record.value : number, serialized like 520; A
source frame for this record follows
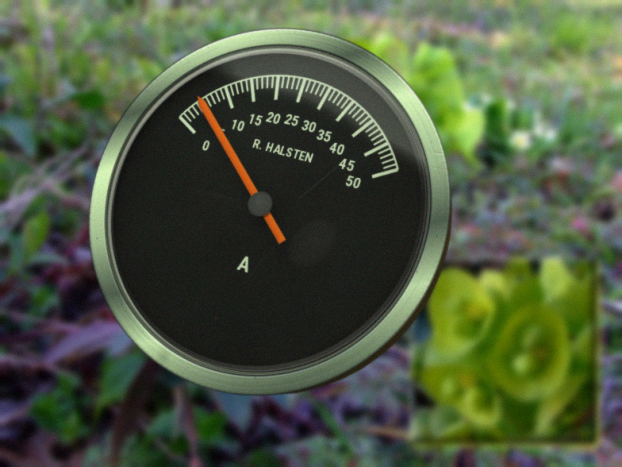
5; A
